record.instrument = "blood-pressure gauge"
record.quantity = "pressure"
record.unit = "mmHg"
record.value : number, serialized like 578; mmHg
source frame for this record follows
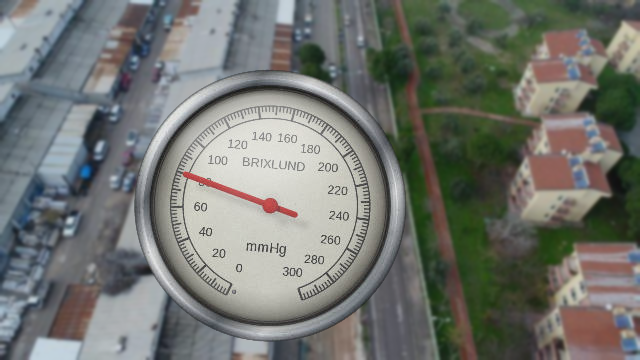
80; mmHg
